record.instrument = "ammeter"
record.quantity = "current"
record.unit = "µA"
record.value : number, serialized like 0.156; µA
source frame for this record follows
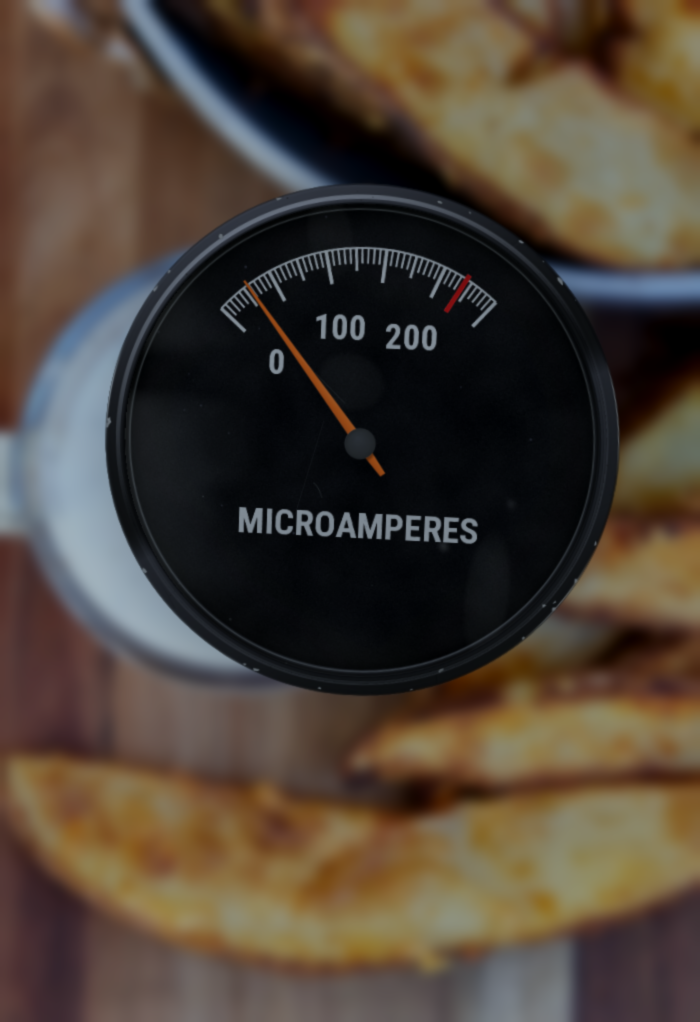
30; µA
